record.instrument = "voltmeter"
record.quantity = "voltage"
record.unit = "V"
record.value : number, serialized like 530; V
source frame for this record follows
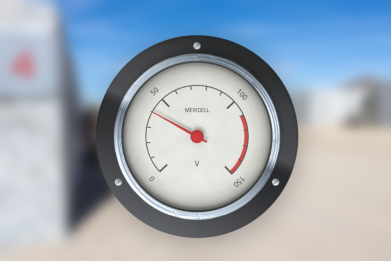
40; V
